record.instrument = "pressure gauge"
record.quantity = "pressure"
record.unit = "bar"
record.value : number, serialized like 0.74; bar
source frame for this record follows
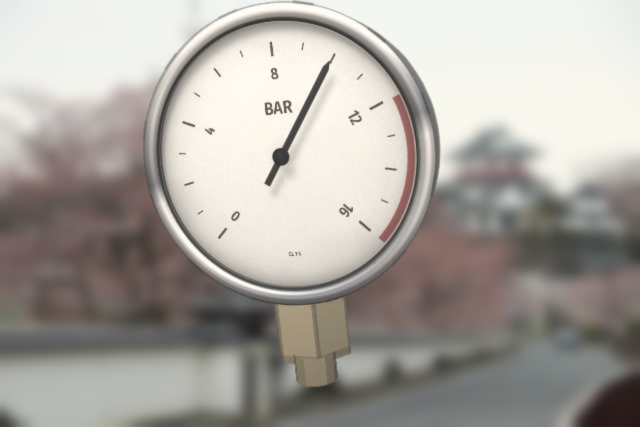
10; bar
